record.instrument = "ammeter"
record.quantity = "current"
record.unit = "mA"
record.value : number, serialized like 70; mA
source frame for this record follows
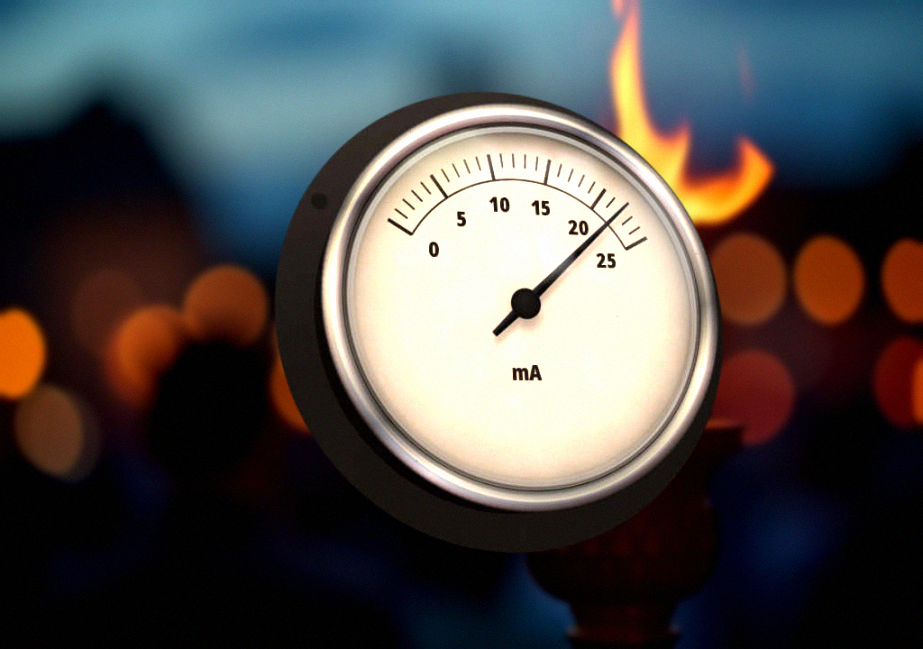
22; mA
